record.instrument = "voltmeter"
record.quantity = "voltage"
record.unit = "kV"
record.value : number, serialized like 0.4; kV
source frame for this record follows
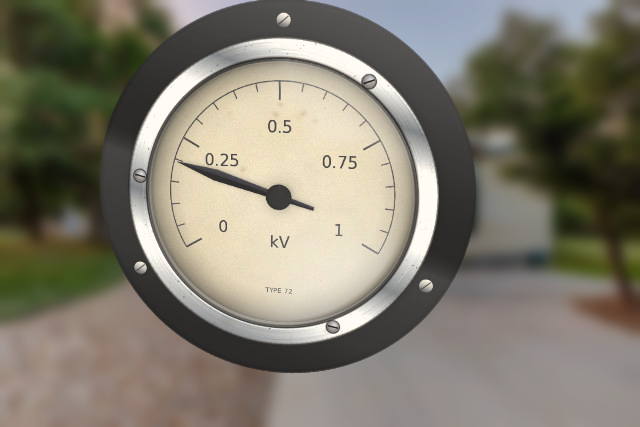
0.2; kV
